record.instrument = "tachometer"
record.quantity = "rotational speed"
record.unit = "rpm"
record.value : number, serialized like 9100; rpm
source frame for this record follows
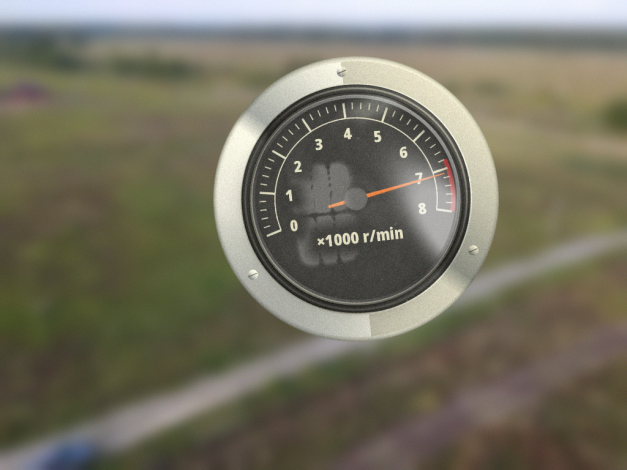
7100; rpm
